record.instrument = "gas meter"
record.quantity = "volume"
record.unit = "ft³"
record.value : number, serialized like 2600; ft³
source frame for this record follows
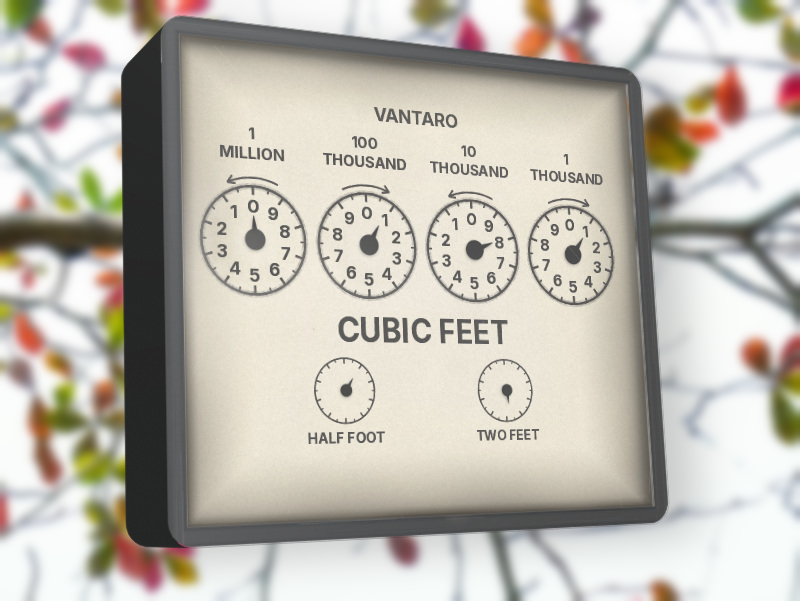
8100; ft³
